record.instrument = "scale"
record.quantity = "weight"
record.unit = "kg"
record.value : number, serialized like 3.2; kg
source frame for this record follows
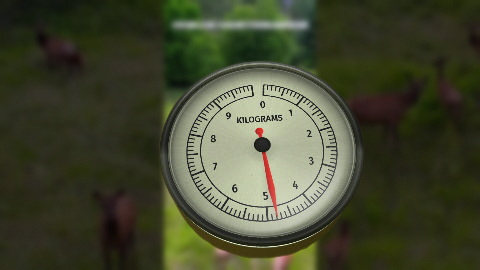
4.8; kg
